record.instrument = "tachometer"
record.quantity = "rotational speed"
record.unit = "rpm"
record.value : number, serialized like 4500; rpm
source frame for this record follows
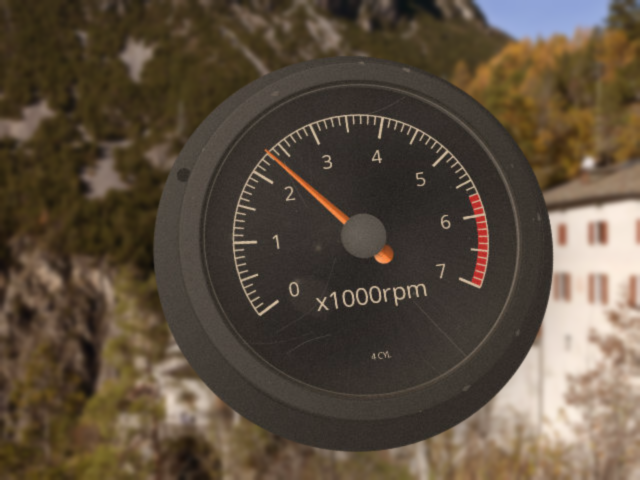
2300; rpm
